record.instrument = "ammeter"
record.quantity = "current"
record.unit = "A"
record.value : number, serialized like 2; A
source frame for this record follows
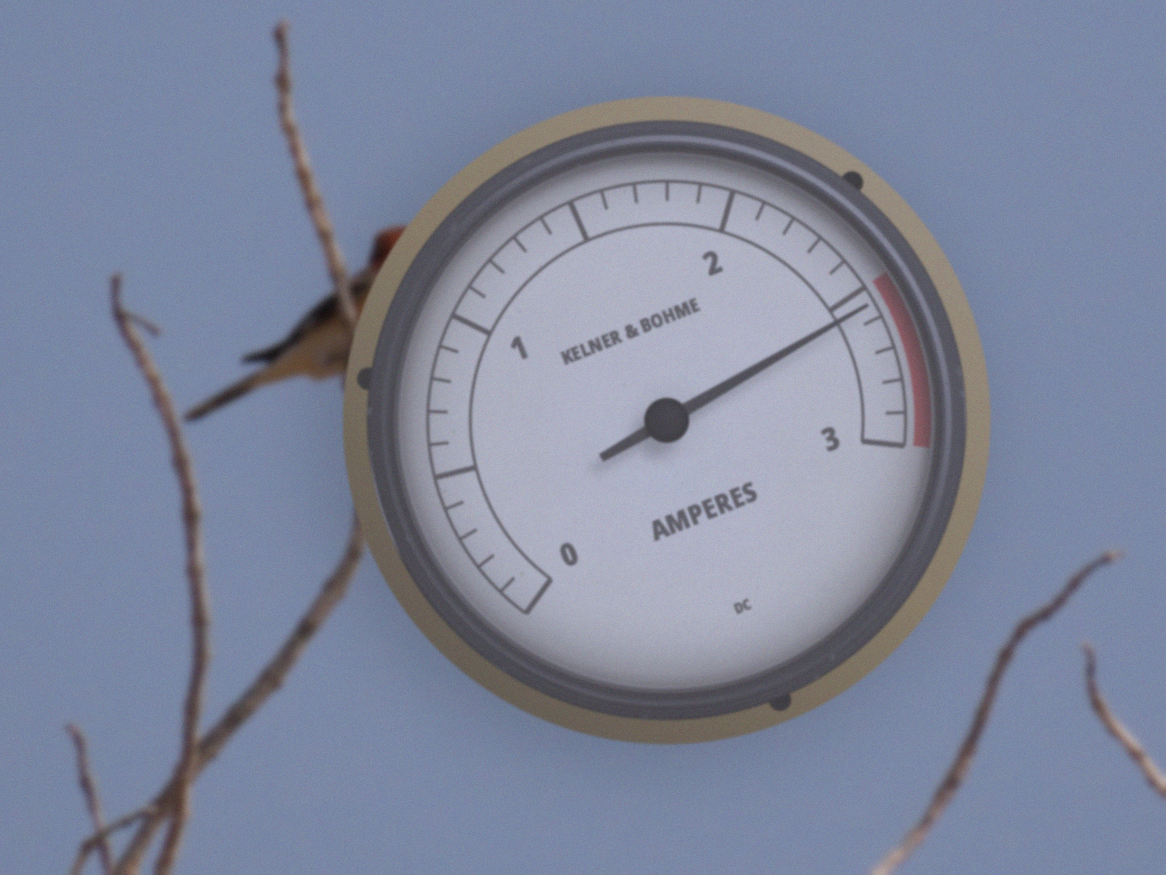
2.55; A
